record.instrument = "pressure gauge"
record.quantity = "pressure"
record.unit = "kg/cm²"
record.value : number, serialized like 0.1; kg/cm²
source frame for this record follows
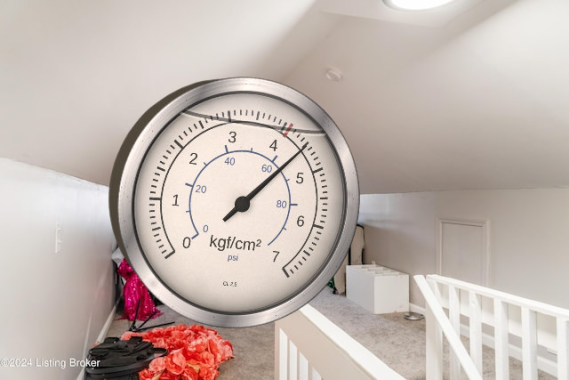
4.5; kg/cm²
